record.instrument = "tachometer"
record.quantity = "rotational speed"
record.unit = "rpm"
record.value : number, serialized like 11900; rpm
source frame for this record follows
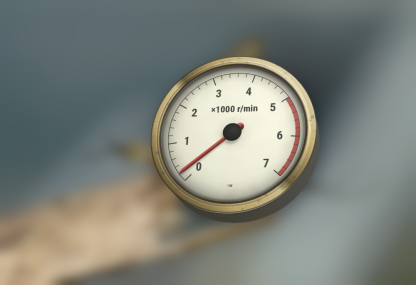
200; rpm
